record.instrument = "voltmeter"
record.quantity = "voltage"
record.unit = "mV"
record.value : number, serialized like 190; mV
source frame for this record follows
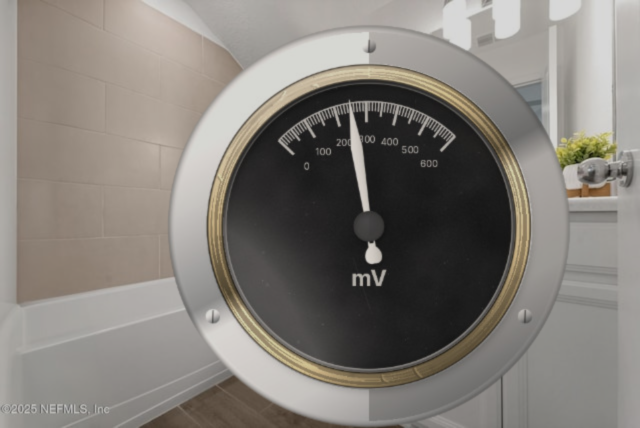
250; mV
